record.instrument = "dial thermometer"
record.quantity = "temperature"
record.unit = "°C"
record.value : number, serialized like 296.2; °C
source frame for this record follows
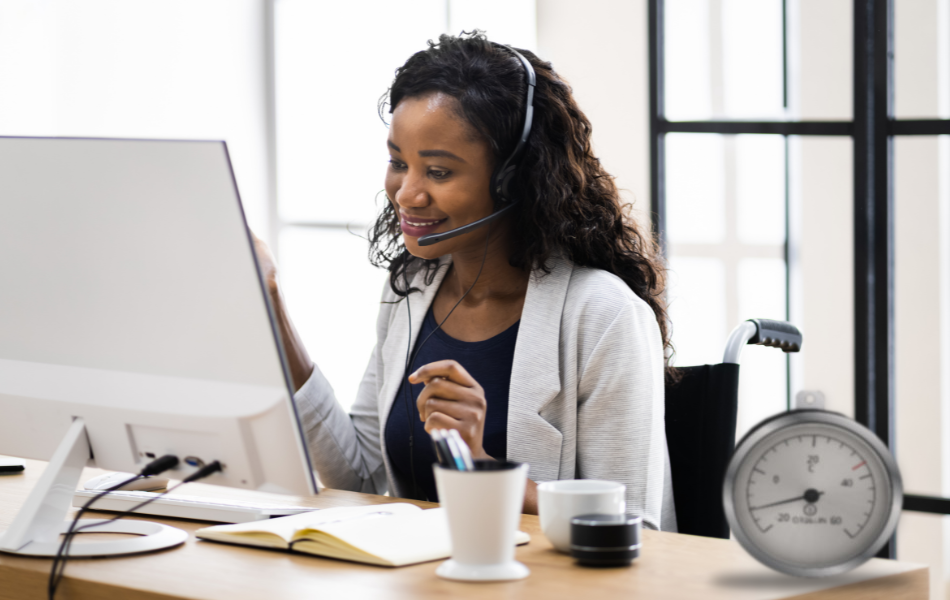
-12; °C
